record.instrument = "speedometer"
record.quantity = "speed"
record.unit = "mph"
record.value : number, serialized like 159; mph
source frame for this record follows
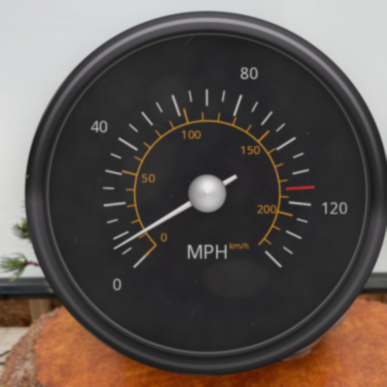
7.5; mph
